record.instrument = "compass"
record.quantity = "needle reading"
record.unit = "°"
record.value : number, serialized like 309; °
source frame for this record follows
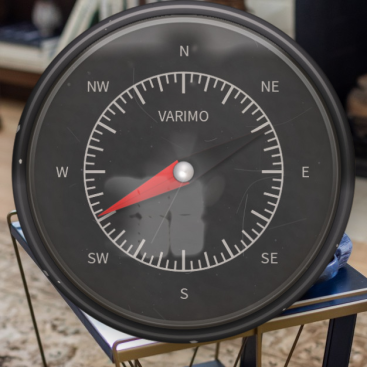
242.5; °
